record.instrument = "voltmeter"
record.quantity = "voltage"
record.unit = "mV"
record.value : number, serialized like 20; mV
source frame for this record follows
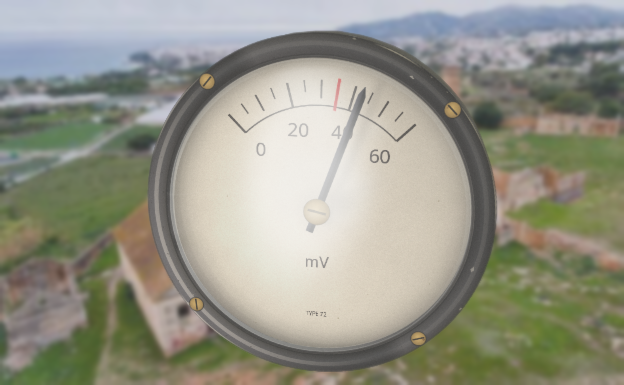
42.5; mV
